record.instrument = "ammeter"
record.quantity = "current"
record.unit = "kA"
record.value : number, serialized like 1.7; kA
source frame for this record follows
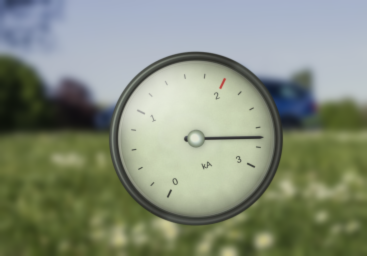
2.7; kA
